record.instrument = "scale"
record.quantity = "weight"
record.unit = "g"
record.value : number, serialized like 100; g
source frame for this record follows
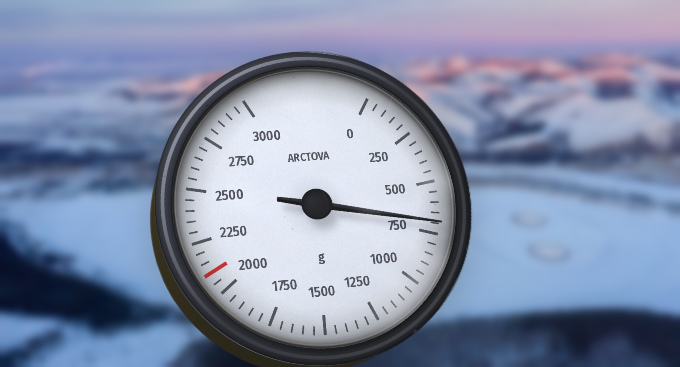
700; g
